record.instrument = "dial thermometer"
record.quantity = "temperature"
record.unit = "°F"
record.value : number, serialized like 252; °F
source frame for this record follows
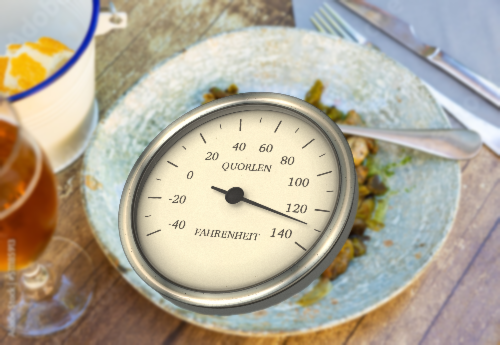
130; °F
